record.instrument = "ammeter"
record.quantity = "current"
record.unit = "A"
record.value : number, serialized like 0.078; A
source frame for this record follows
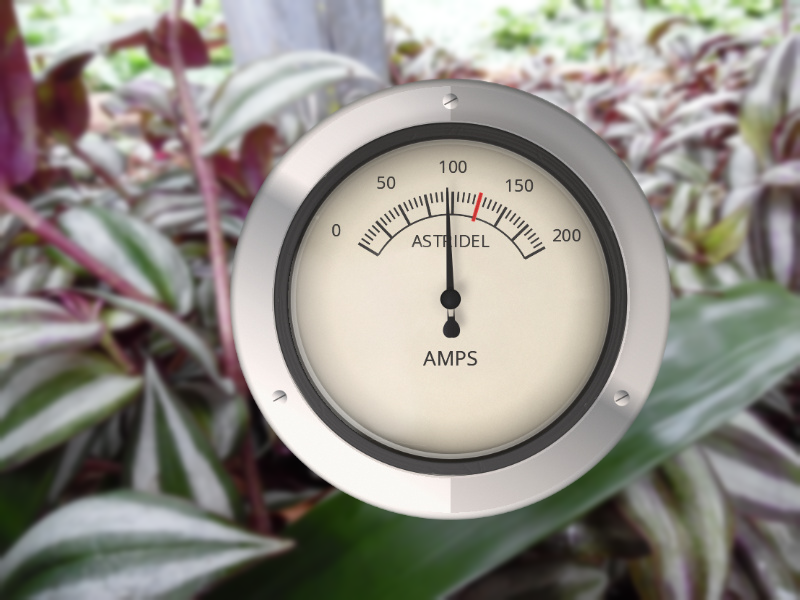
95; A
